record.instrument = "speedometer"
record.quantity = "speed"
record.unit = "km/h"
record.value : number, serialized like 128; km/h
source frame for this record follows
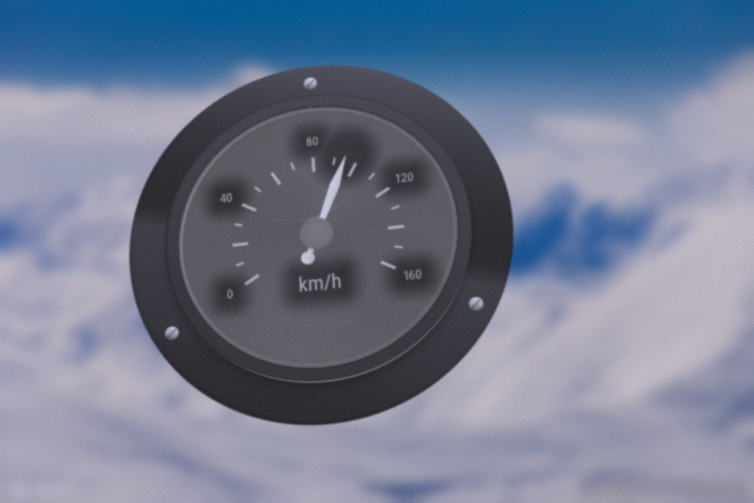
95; km/h
